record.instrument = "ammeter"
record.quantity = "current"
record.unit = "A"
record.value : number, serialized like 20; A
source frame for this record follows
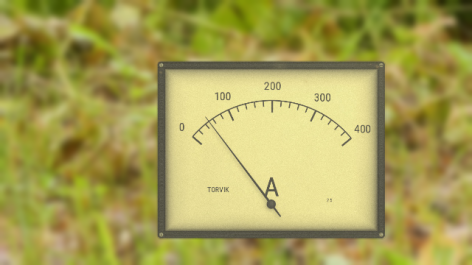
50; A
